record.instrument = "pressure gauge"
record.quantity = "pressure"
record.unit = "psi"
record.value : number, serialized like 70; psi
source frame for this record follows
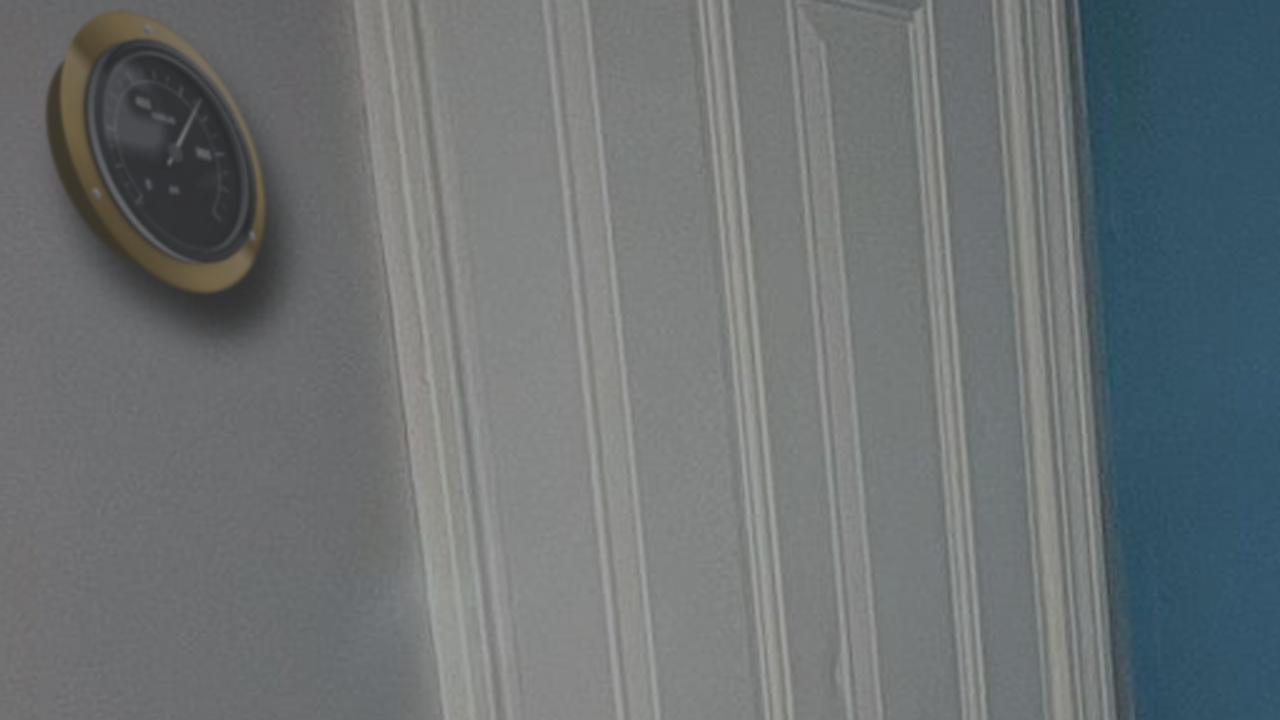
650; psi
